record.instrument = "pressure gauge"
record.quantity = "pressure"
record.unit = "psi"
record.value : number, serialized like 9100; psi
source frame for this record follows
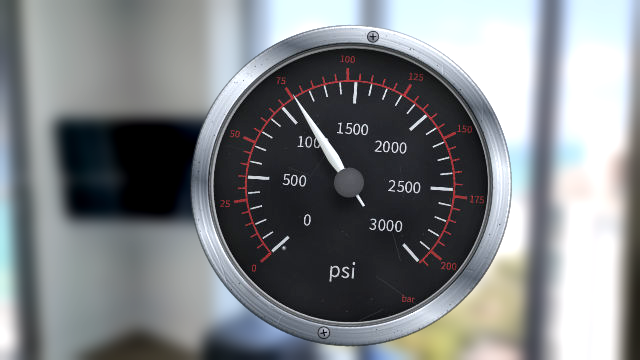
1100; psi
